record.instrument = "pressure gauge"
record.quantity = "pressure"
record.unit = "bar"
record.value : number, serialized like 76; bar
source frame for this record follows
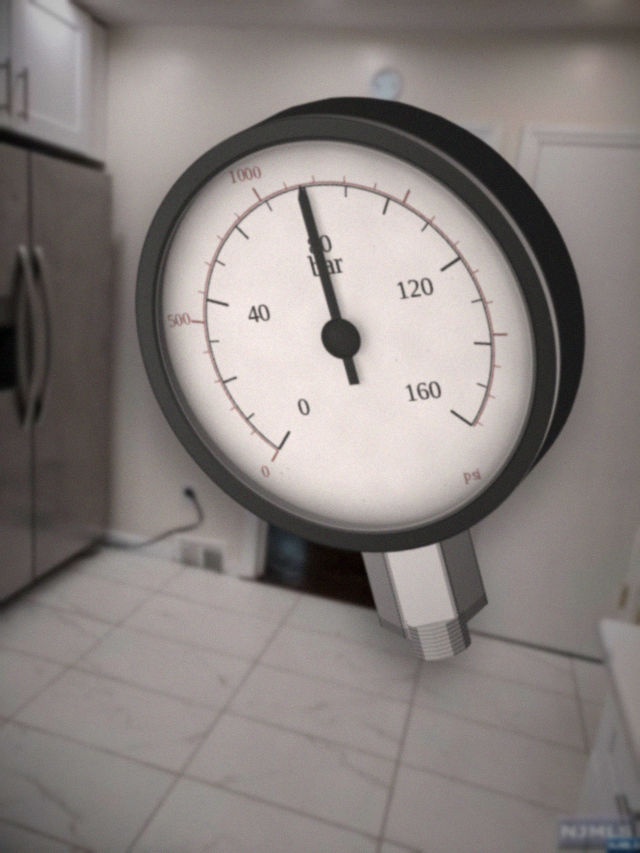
80; bar
